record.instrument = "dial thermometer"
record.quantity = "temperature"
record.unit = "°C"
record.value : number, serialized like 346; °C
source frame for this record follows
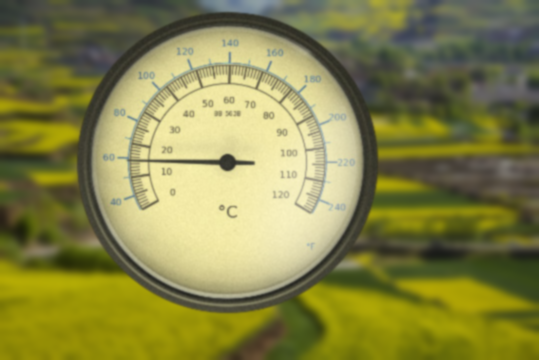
15; °C
